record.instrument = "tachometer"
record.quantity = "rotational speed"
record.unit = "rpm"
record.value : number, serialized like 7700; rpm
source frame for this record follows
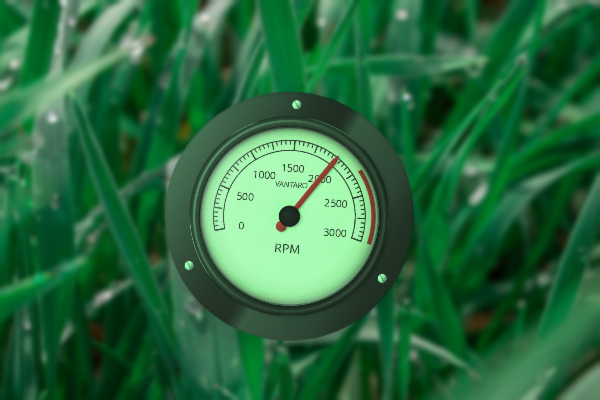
2000; rpm
